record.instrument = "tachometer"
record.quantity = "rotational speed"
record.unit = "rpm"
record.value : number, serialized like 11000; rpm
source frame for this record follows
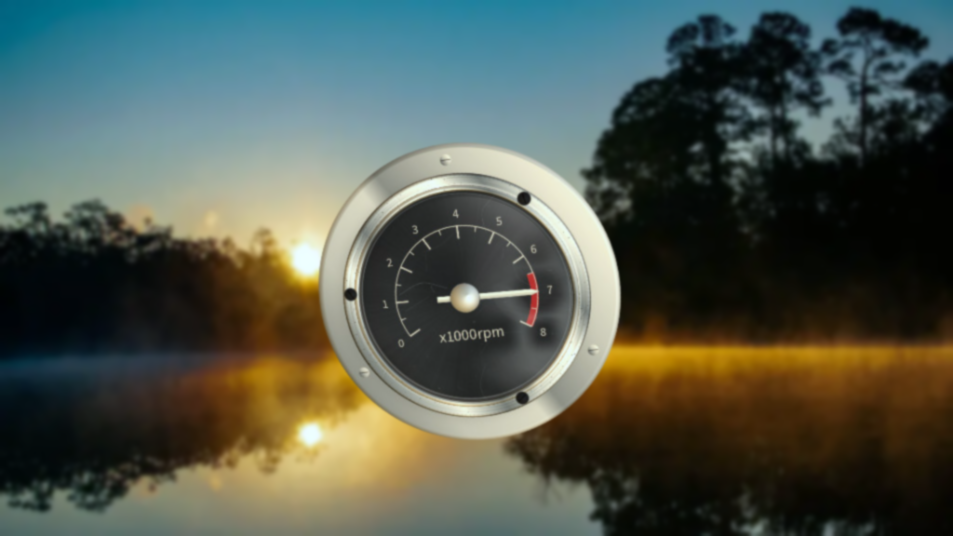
7000; rpm
